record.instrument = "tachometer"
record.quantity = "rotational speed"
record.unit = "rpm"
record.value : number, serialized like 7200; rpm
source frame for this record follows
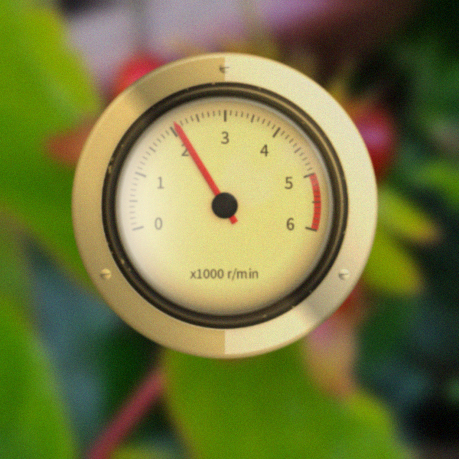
2100; rpm
